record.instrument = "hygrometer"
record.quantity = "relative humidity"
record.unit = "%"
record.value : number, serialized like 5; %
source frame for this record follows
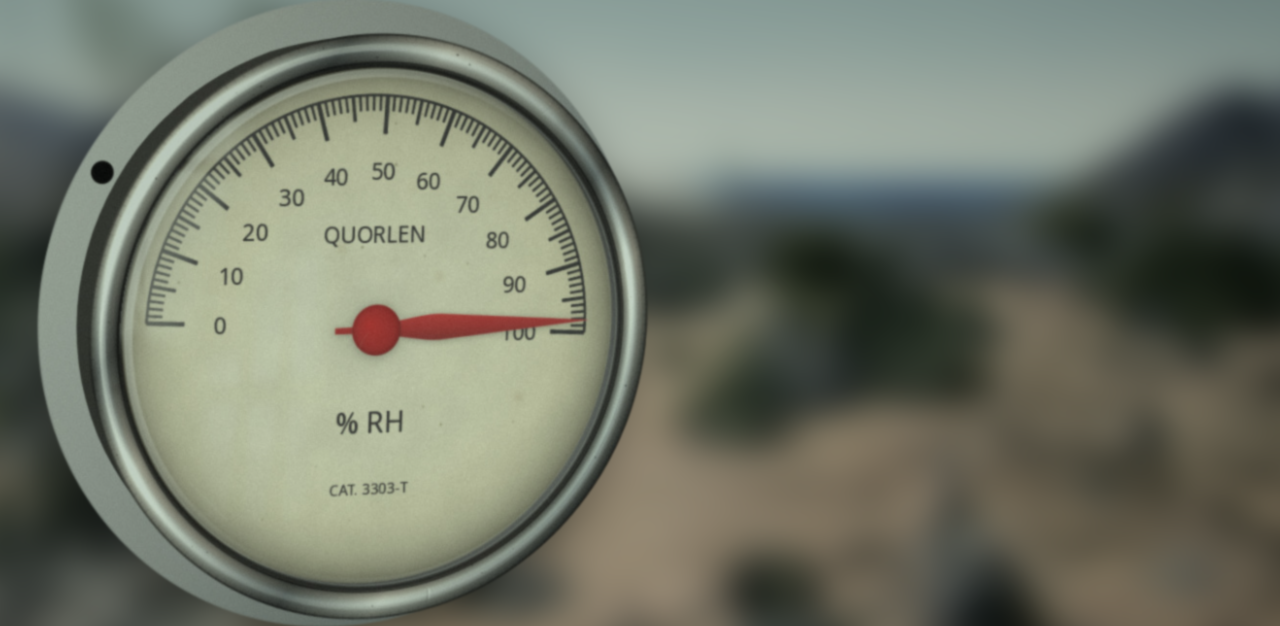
98; %
